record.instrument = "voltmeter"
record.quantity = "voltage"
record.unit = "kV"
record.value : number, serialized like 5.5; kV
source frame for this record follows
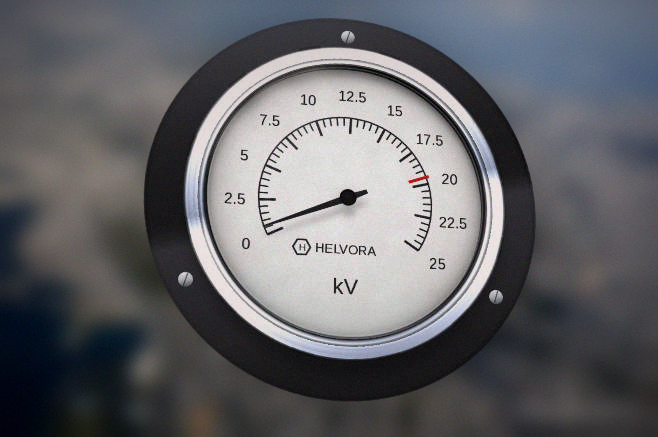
0.5; kV
